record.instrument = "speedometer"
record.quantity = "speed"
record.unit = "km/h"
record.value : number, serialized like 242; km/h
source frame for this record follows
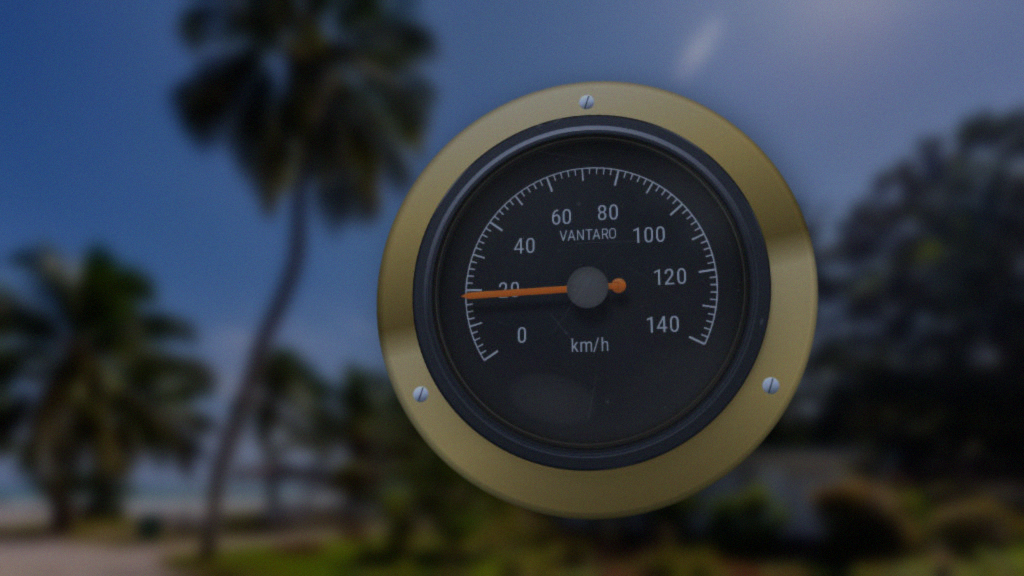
18; km/h
